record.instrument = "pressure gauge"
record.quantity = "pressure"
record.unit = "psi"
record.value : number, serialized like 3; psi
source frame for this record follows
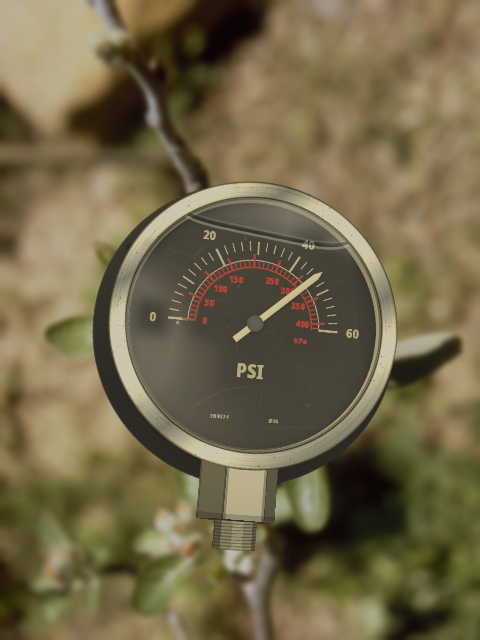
46; psi
